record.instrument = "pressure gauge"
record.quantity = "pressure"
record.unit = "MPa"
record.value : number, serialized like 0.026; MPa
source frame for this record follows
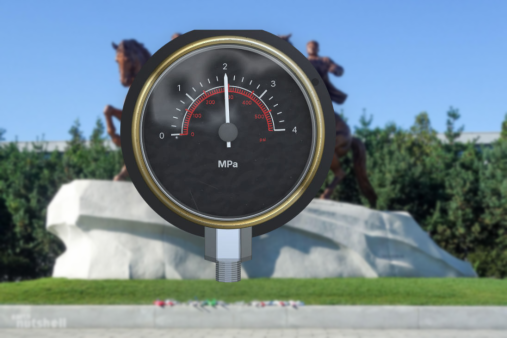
2; MPa
